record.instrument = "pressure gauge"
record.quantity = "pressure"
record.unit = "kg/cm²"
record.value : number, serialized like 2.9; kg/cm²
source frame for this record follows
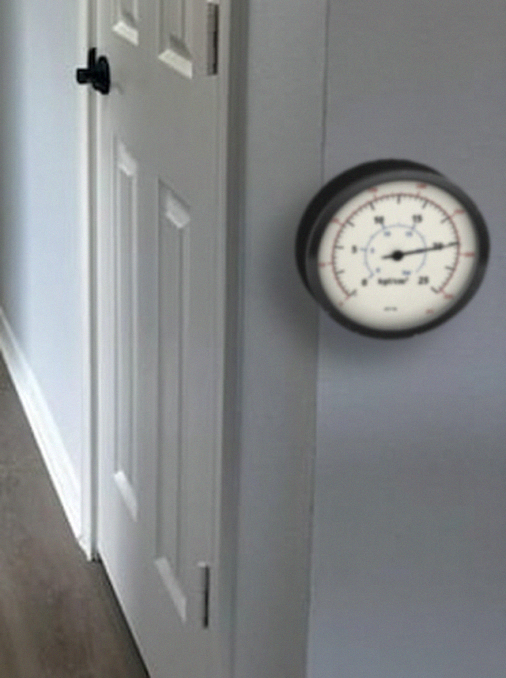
20; kg/cm²
